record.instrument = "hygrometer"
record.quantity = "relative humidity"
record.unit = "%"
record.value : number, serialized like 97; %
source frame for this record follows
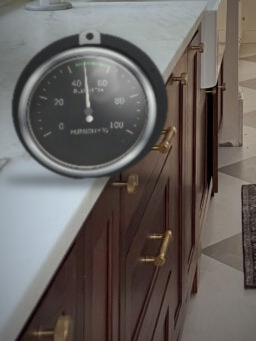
48; %
